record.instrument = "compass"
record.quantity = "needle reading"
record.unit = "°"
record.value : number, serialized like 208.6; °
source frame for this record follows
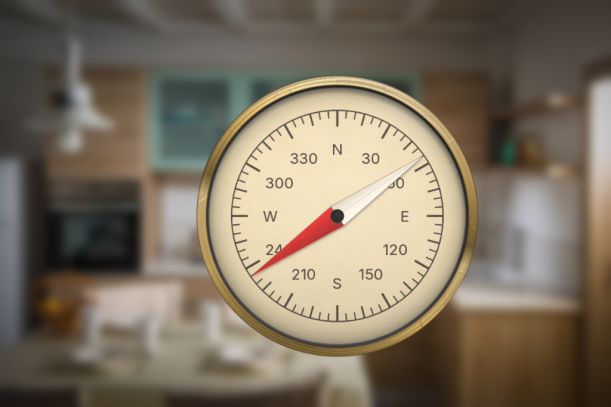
235; °
